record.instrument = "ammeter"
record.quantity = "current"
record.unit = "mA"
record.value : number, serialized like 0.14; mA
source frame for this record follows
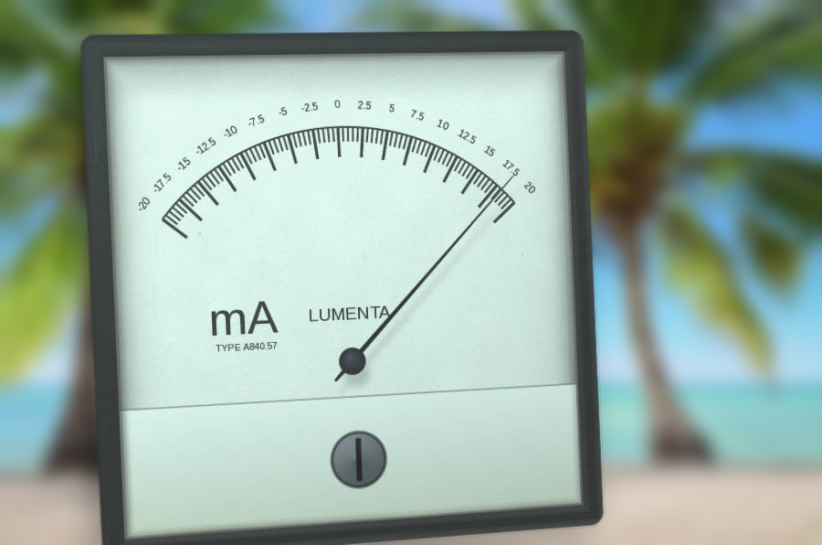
18; mA
